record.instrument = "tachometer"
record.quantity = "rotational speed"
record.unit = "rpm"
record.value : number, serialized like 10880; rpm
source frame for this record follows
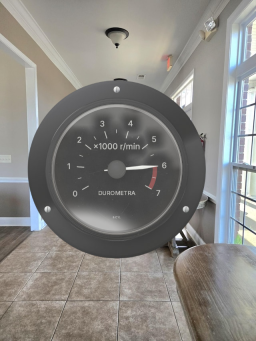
6000; rpm
